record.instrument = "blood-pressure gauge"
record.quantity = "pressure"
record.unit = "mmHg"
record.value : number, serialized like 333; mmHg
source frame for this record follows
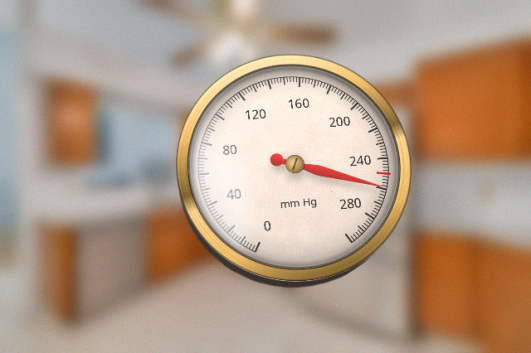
260; mmHg
